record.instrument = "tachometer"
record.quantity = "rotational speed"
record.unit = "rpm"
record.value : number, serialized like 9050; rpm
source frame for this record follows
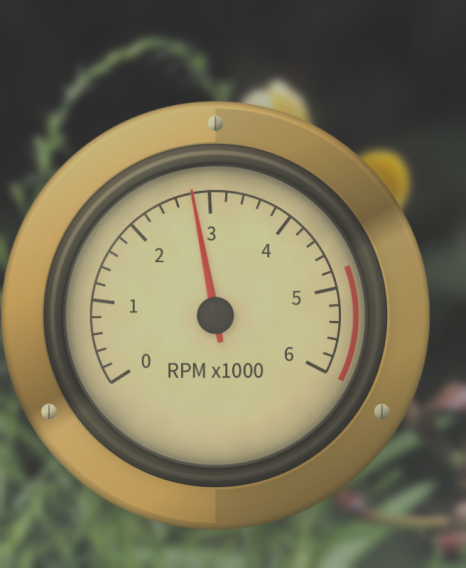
2800; rpm
